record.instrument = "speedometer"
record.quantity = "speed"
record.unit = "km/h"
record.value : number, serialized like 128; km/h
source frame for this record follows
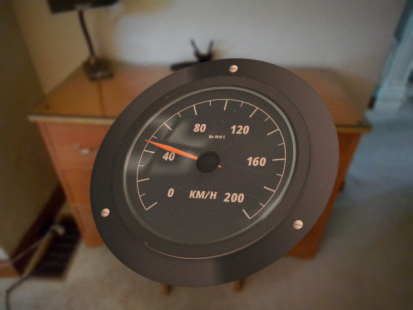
45; km/h
